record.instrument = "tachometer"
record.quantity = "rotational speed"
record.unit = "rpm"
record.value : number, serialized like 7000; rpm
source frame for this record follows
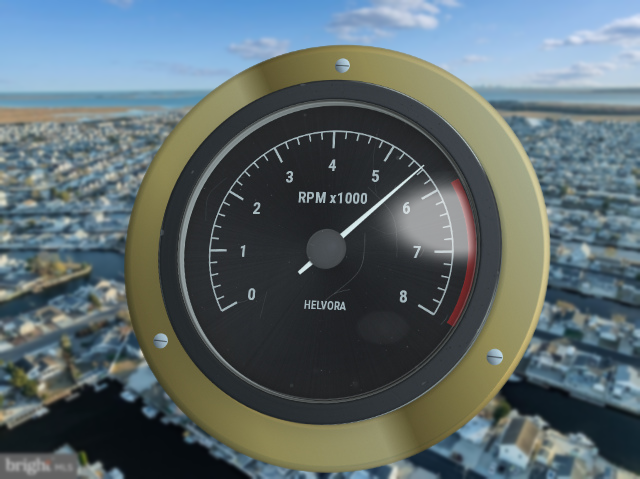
5600; rpm
